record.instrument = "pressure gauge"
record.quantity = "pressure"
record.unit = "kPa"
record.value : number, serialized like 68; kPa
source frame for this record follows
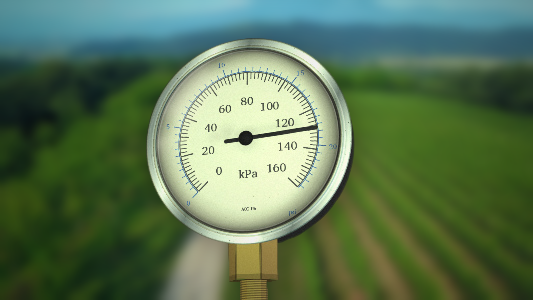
130; kPa
